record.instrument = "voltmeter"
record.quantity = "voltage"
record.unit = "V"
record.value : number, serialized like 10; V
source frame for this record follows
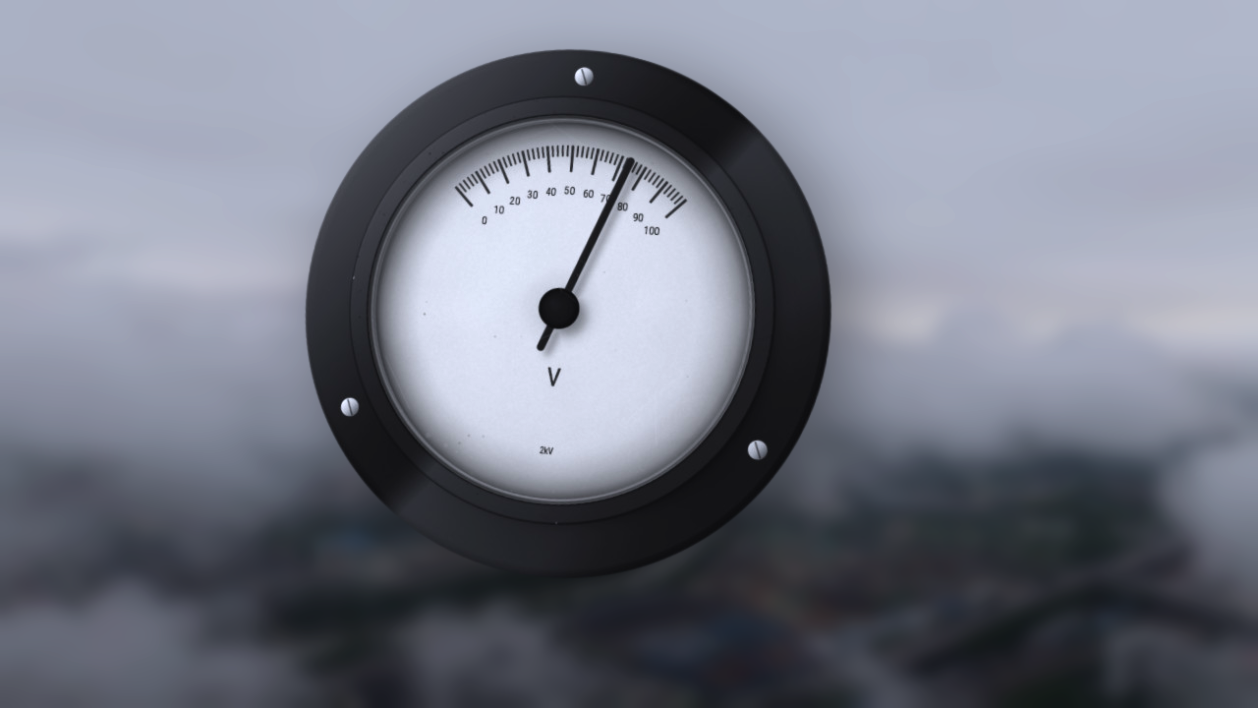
74; V
